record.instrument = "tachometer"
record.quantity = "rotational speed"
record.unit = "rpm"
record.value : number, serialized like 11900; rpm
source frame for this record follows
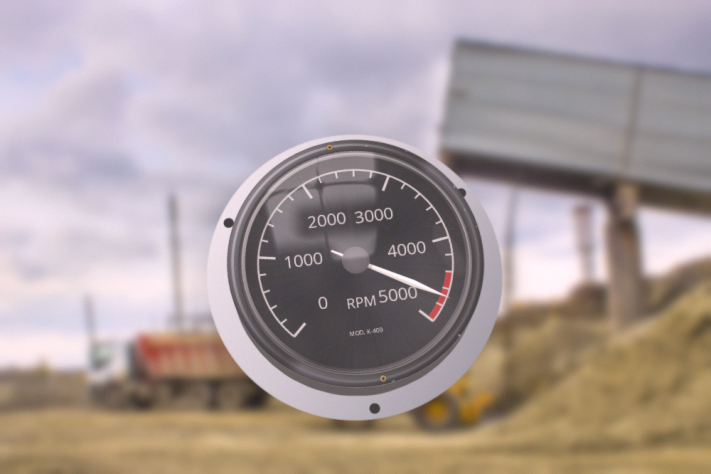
4700; rpm
